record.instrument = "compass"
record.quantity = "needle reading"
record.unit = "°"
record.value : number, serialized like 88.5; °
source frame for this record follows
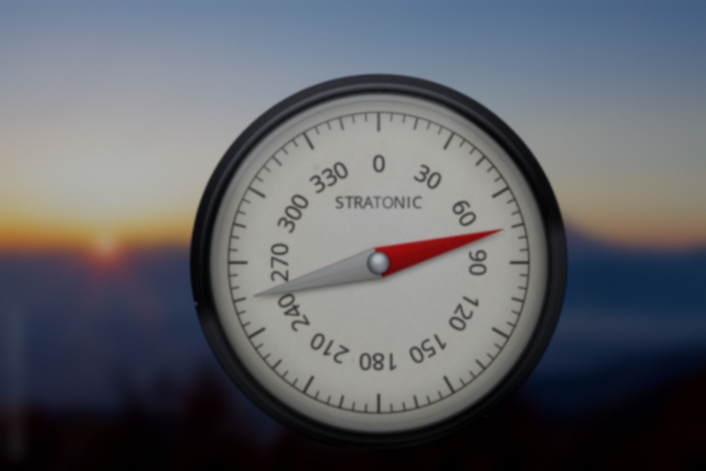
75; °
